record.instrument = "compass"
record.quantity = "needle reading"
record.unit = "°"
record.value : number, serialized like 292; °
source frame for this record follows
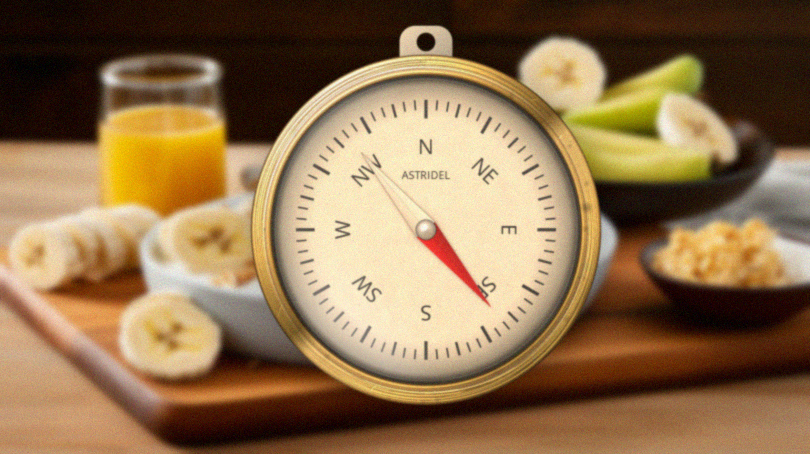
140; °
